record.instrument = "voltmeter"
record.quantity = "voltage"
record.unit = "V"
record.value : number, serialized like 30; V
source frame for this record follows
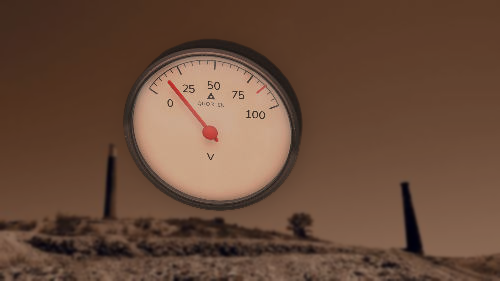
15; V
